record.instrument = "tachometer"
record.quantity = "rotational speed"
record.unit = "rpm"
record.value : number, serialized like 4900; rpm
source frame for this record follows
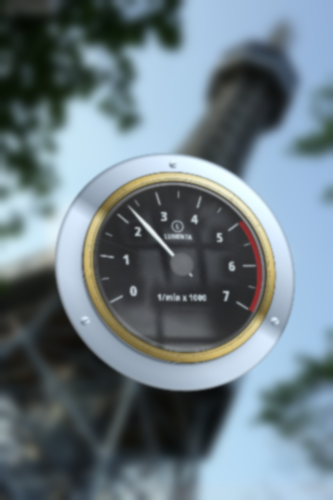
2250; rpm
